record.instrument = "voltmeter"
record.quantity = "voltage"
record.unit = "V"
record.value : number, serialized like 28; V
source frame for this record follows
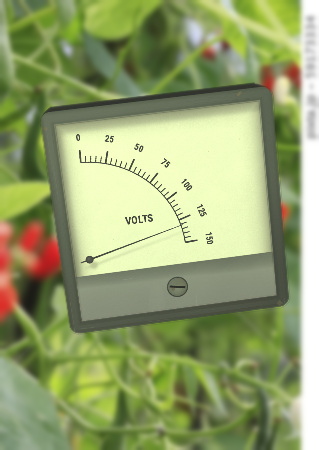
130; V
